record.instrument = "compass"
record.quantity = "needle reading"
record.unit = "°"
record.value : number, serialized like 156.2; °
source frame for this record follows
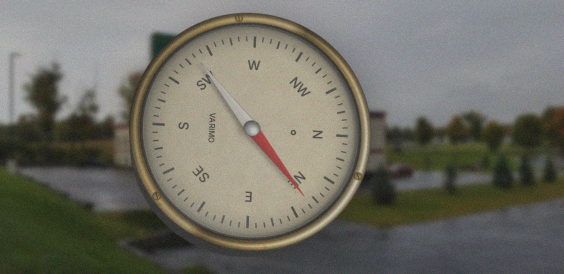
50; °
